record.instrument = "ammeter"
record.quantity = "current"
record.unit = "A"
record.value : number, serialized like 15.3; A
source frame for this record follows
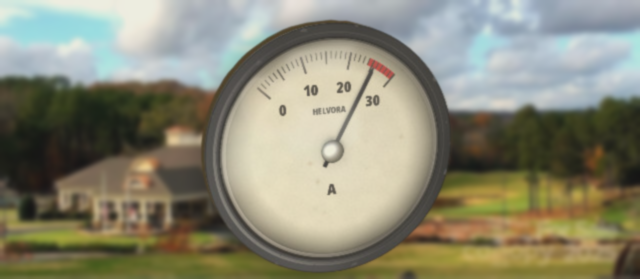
25; A
